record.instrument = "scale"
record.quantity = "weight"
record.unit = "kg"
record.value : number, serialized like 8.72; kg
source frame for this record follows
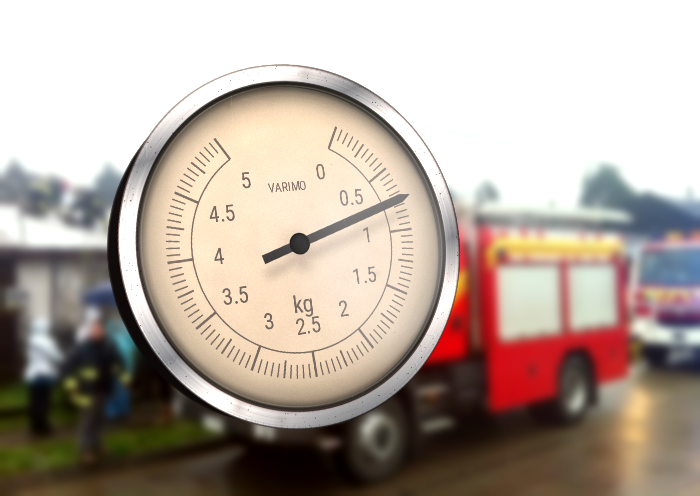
0.75; kg
